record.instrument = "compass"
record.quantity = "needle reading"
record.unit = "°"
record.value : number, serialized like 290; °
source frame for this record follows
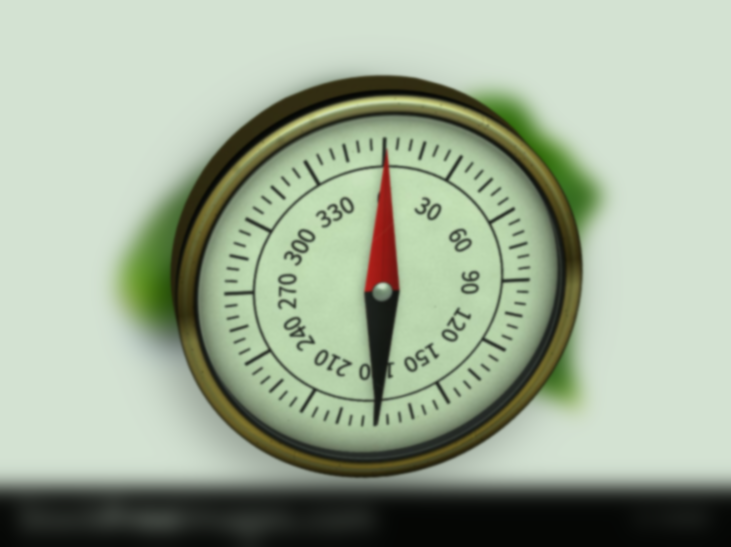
0; °
